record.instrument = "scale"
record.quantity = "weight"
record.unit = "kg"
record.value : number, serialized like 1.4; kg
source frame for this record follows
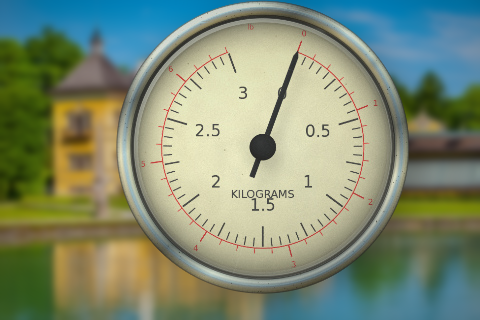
0; kg
